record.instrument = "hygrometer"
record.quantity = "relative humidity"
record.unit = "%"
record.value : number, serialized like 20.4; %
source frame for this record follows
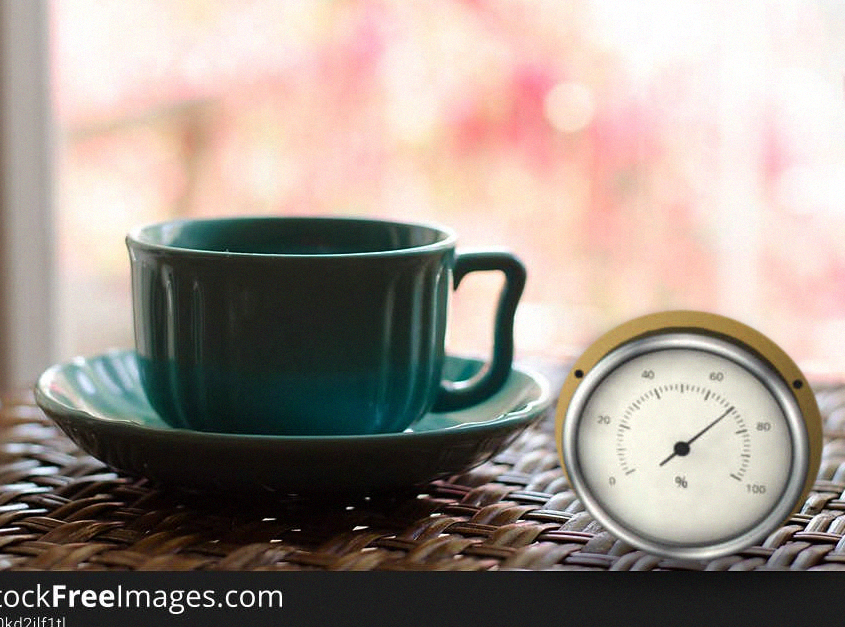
70; %
